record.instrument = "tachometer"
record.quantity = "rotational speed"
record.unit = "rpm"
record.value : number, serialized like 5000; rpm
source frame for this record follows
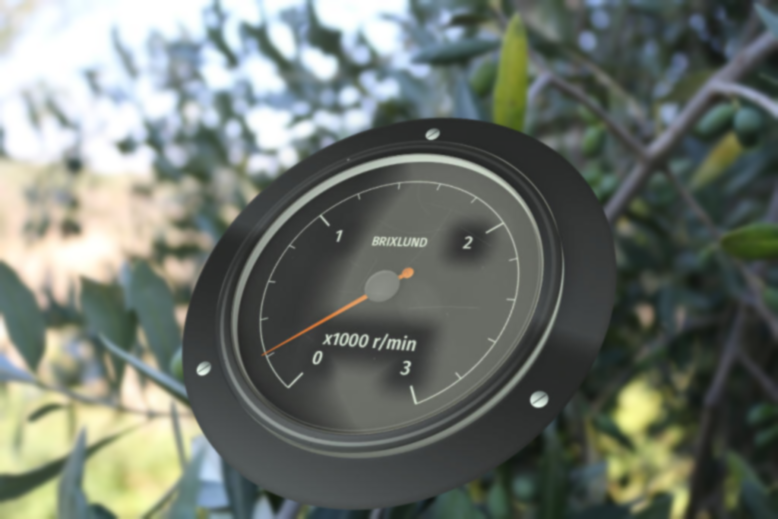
200; rpm
